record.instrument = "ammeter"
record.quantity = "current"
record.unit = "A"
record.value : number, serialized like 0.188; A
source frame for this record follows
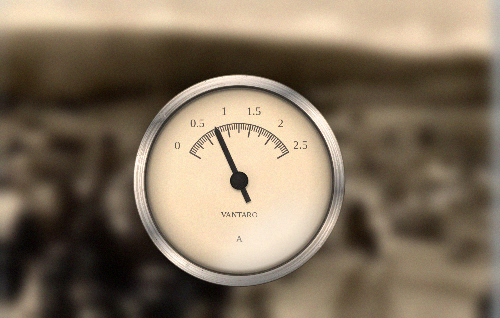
0.75; A
